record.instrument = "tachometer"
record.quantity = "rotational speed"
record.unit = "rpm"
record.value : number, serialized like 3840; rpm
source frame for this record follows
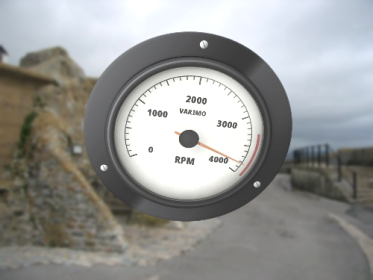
3800; rpm
